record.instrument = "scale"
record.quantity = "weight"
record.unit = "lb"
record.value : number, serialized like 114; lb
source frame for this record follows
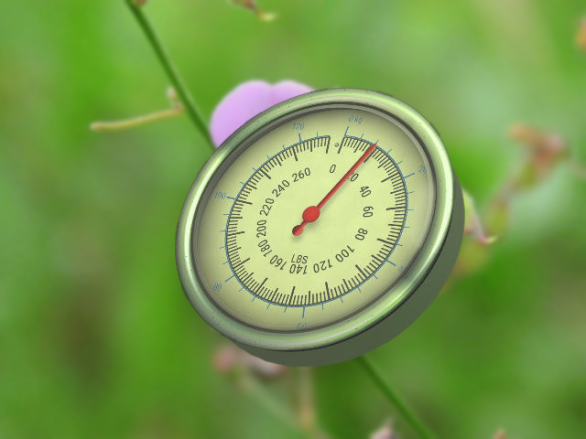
20; lb
